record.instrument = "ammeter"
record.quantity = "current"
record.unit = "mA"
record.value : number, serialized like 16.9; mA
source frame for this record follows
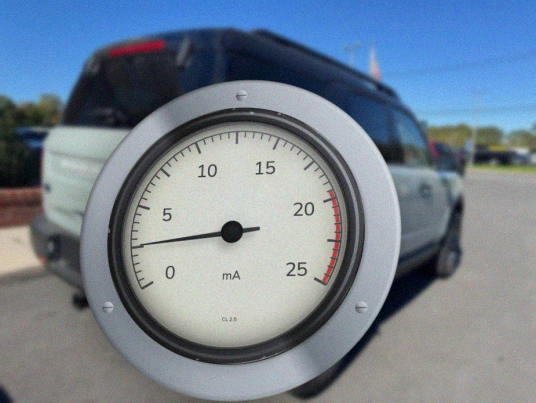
2.5; mA
